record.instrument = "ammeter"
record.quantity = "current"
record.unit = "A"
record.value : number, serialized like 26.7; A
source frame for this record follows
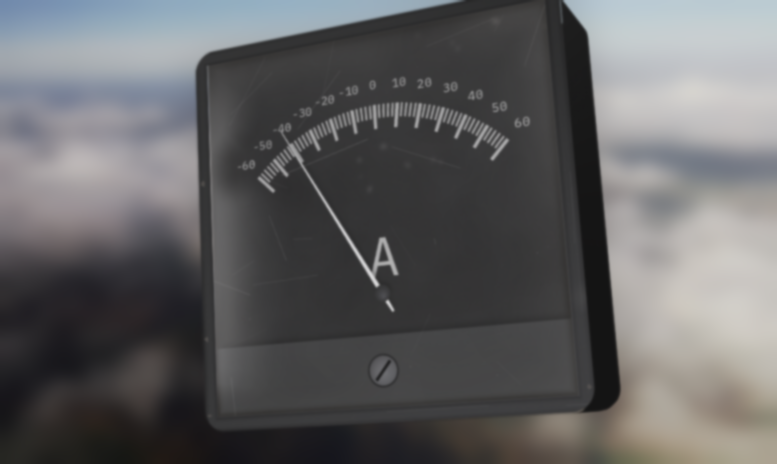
-40; A
